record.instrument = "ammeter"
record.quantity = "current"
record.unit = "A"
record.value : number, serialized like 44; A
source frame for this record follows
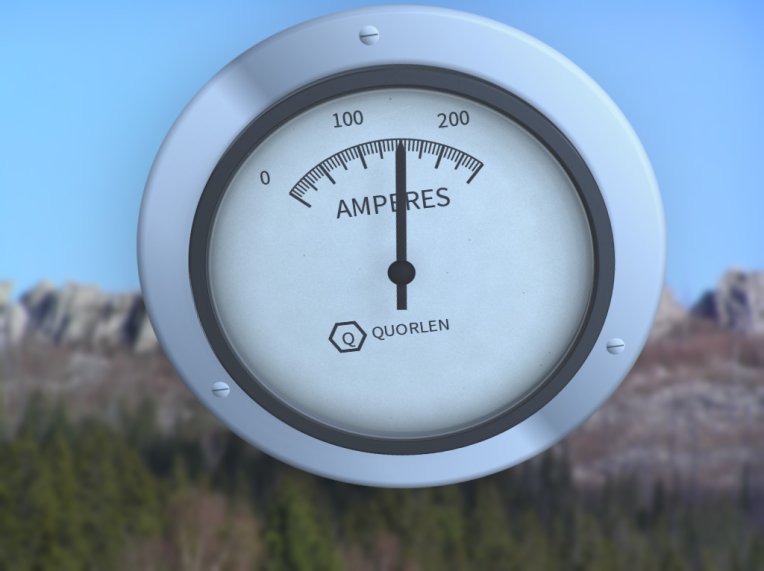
150; A
